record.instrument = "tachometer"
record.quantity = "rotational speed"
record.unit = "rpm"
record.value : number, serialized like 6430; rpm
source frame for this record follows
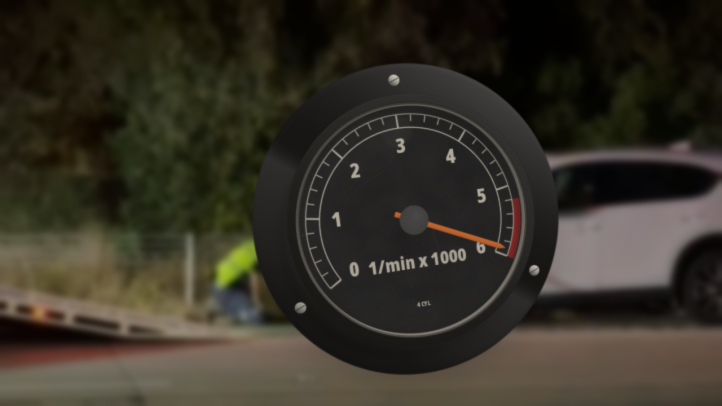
5900; rpm
